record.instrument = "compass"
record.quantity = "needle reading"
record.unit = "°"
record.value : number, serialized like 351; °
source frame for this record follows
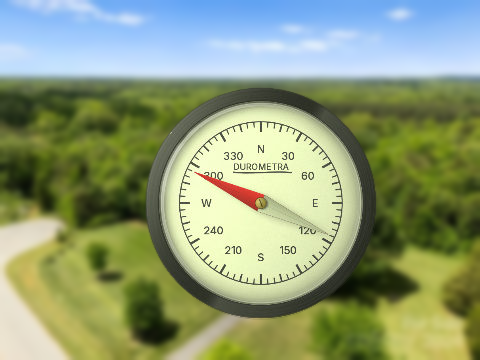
295; °
